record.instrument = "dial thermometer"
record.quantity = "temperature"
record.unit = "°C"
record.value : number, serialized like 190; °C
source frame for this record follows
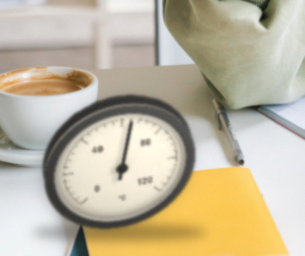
64; °C
